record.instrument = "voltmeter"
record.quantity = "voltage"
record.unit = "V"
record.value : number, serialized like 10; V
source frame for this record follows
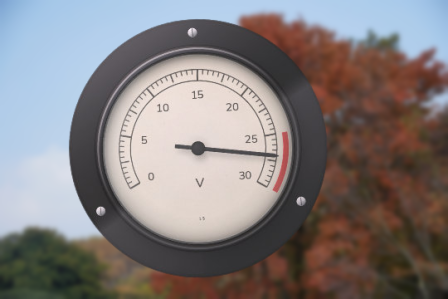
27; V
